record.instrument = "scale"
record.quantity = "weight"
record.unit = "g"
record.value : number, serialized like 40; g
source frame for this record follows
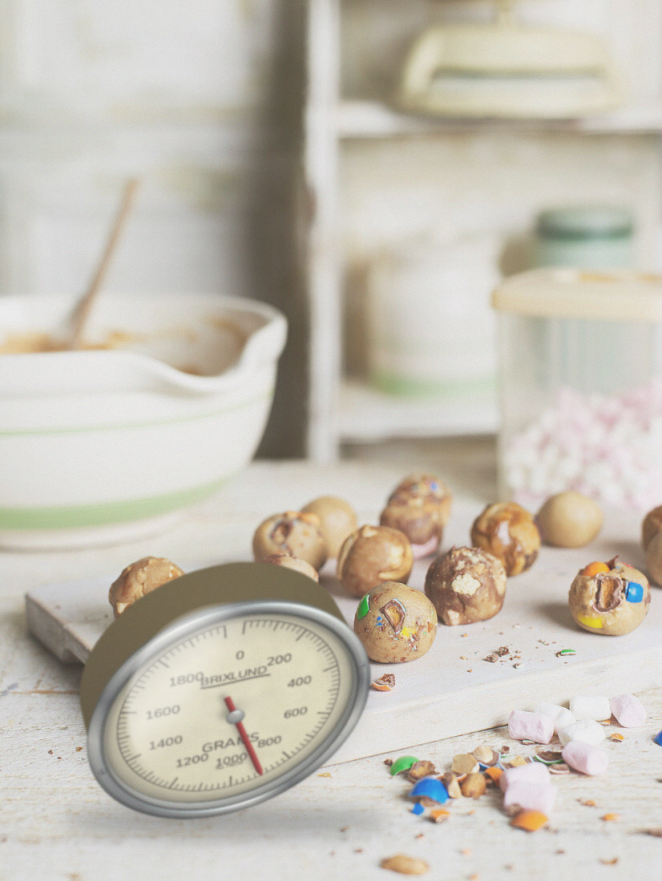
900; g
